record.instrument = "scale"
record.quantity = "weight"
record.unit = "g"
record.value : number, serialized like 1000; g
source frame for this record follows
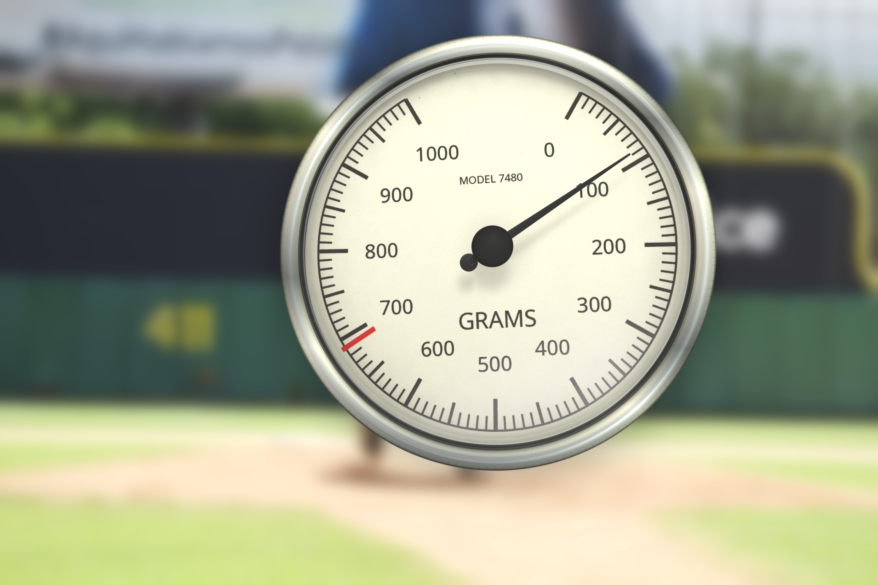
90; g
